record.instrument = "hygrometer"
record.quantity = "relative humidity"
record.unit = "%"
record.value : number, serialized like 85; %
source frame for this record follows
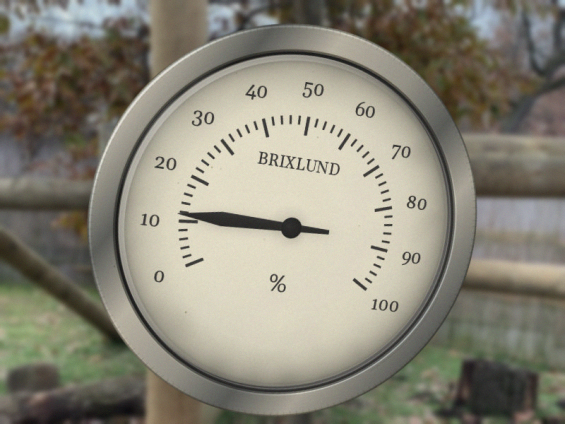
12; %
